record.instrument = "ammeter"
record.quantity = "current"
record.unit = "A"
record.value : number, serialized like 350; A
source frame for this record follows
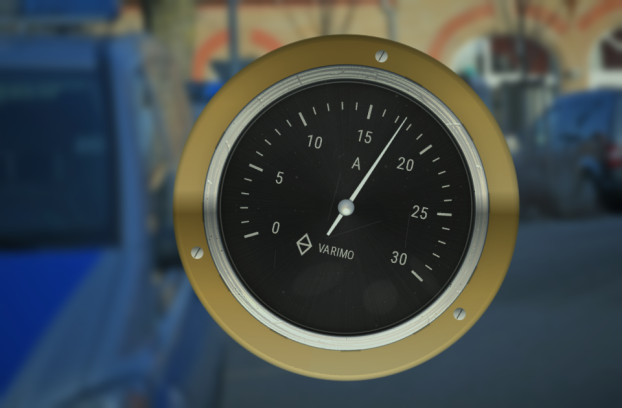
17.5; A
